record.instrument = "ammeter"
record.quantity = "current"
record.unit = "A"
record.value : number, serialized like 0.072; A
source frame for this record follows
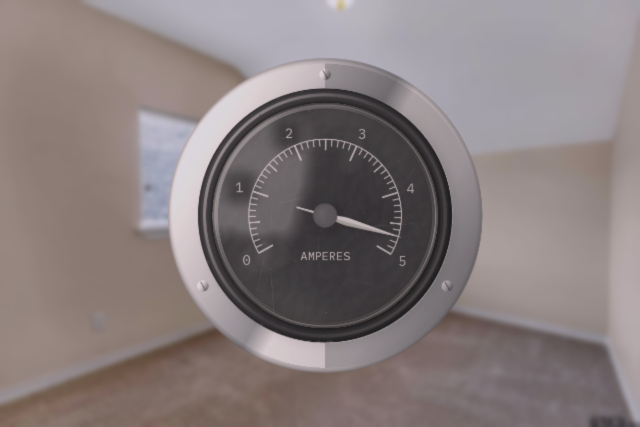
4.7; A
